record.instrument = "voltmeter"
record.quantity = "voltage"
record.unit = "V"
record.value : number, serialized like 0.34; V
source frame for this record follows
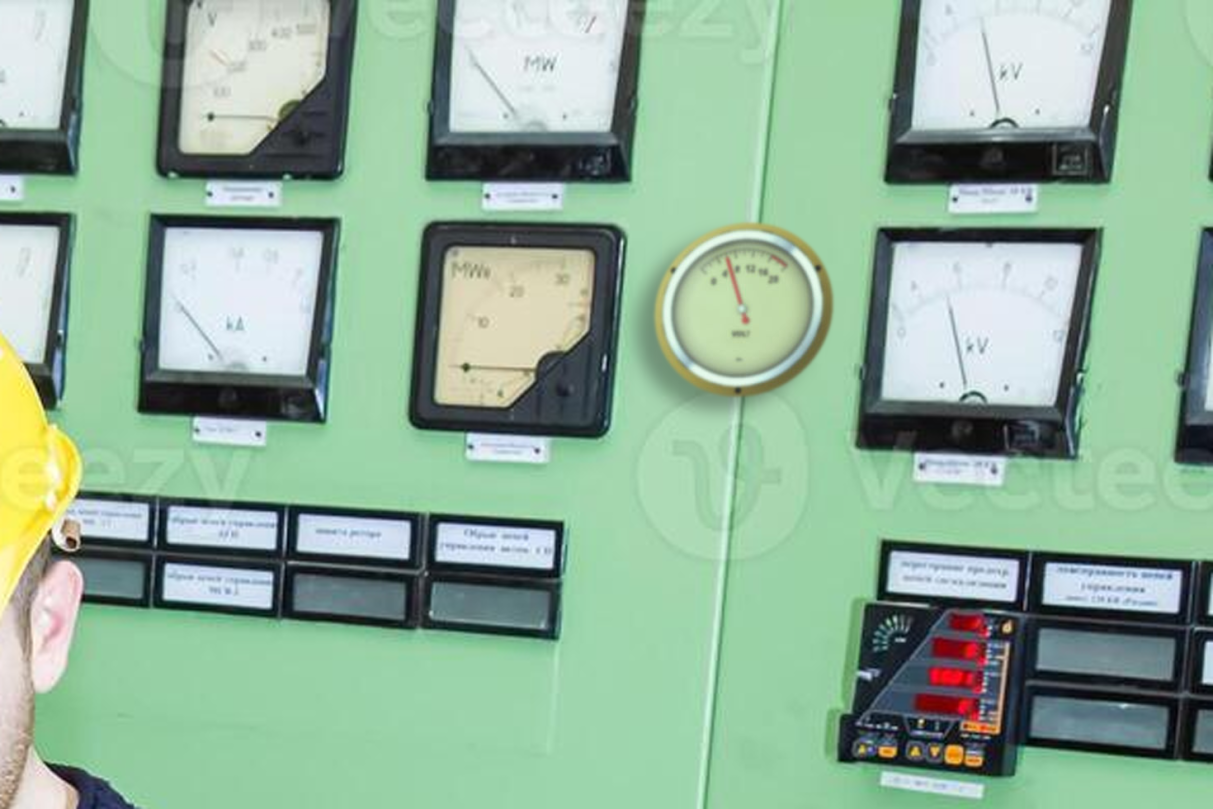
6; V
